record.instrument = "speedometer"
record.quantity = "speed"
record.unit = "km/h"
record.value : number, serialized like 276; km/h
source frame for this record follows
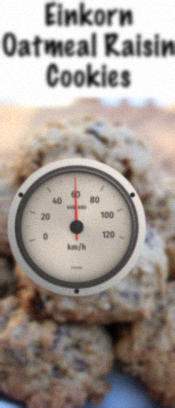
60; km/h
